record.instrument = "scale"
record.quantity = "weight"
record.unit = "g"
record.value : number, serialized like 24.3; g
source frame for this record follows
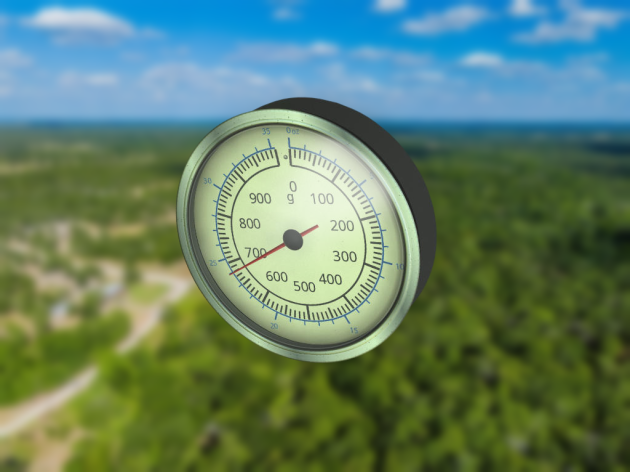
680; g
